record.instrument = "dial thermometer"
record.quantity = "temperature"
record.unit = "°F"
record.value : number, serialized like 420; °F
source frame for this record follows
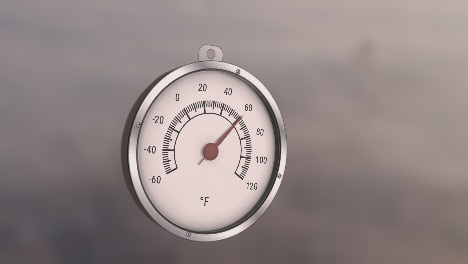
60; °F
